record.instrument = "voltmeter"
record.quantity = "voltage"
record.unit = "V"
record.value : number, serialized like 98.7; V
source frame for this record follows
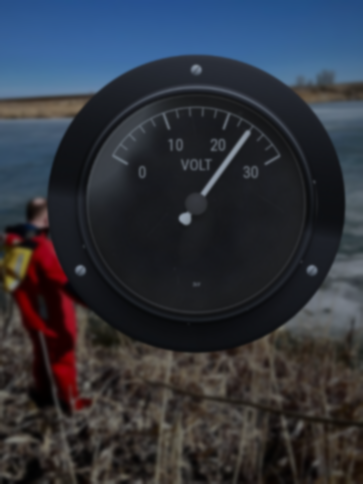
24; V
